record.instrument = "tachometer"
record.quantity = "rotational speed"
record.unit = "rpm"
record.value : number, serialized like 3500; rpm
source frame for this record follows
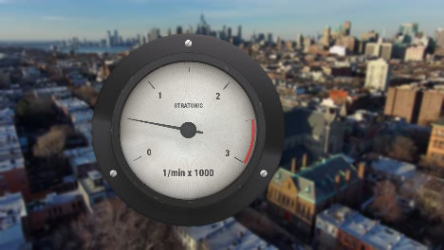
500; rpm
